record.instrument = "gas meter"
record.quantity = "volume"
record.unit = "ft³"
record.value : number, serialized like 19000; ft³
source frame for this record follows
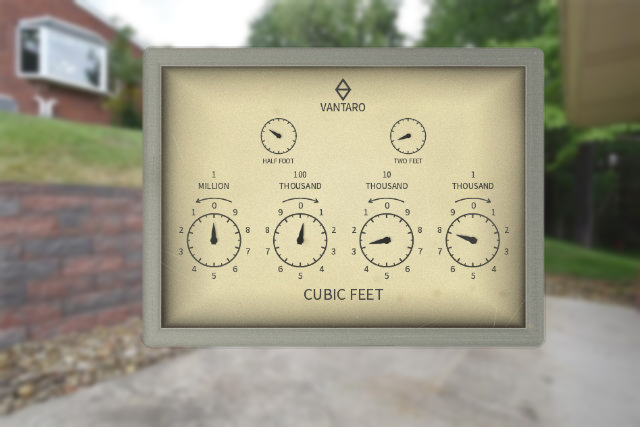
2800; ft³
